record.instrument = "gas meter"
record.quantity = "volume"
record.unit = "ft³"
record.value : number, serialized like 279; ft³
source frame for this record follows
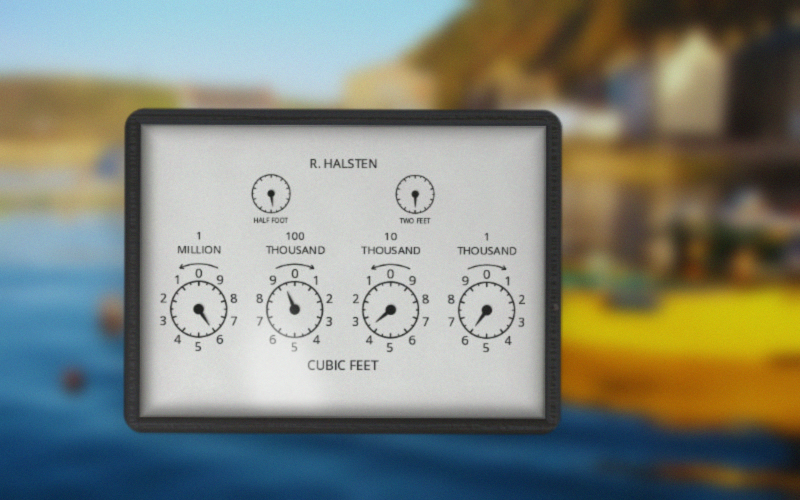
593600; ft³
